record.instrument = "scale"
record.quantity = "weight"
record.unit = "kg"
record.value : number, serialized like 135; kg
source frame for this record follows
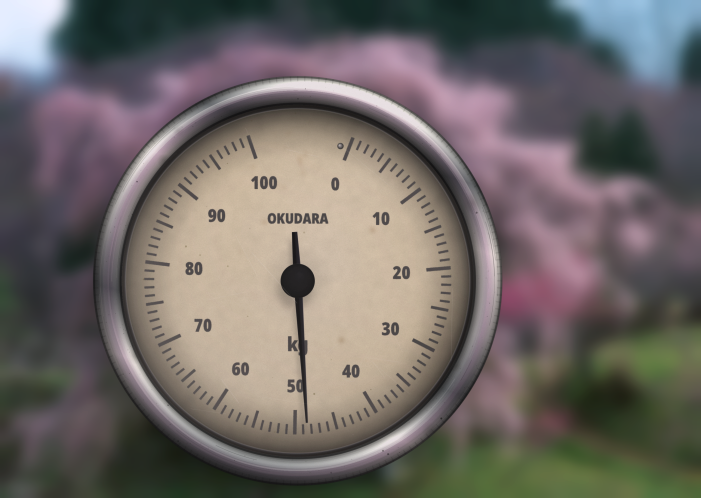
48.5; kg
